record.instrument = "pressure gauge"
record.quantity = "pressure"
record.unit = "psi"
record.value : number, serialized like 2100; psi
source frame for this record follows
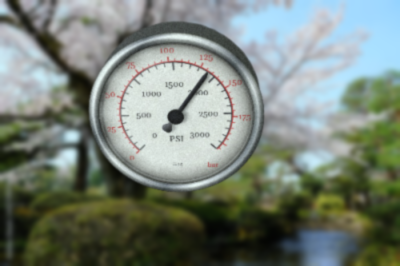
1900; psi
